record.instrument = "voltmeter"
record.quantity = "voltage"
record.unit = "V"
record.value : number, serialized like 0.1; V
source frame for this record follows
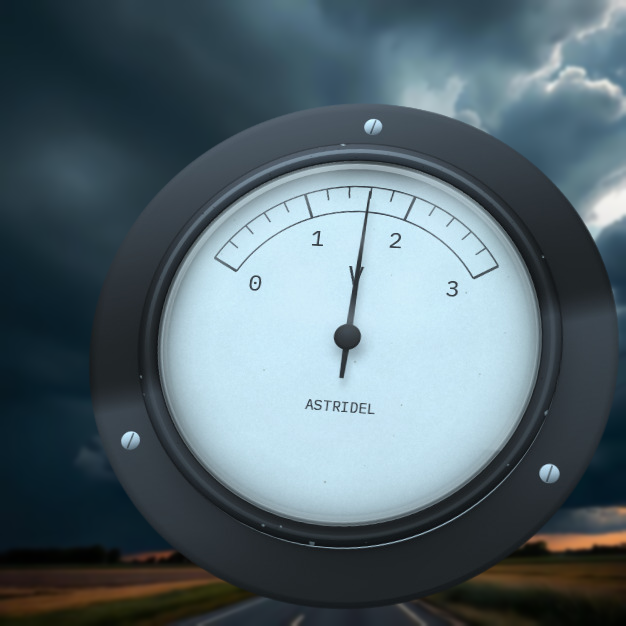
1.6; V
